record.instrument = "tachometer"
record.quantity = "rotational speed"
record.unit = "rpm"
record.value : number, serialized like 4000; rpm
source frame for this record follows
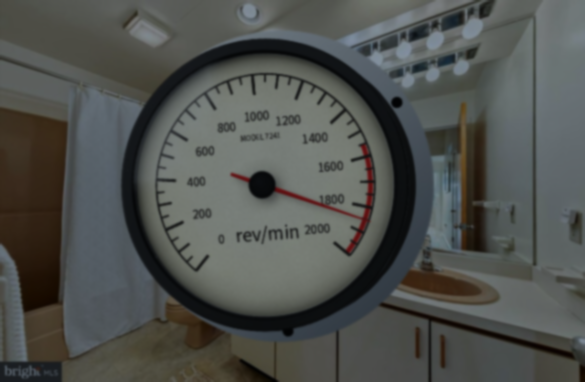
1850; rpm
